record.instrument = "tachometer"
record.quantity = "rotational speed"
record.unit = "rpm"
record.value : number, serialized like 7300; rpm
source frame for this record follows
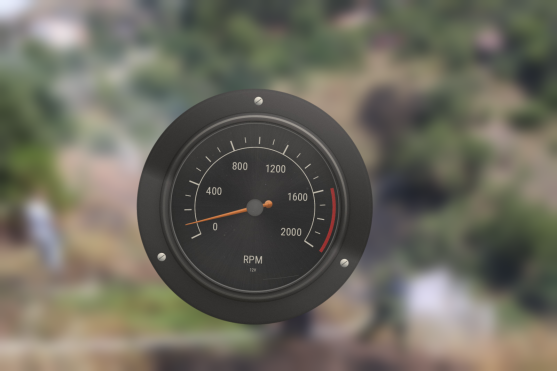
100; rpm
